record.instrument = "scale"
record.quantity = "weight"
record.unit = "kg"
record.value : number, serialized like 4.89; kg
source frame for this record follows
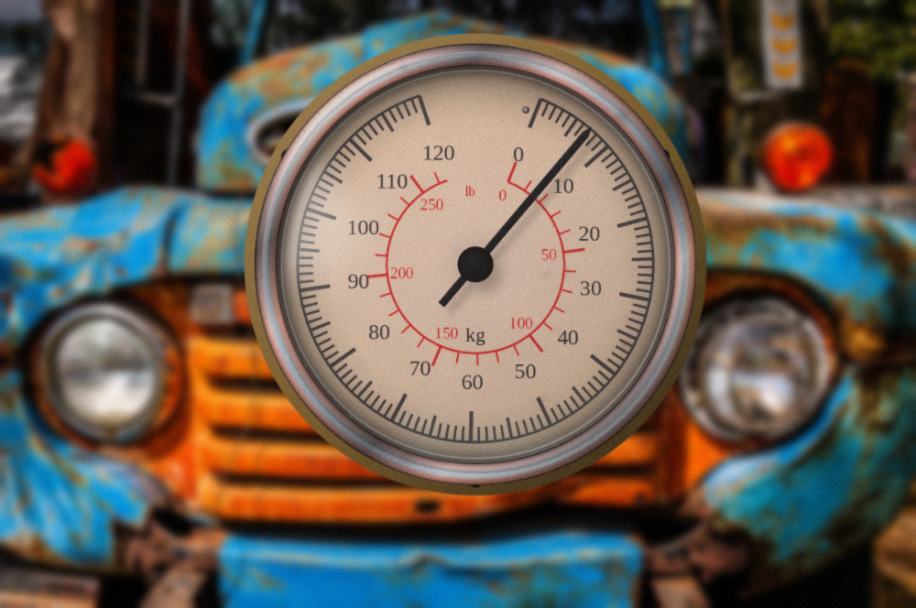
7; kg
